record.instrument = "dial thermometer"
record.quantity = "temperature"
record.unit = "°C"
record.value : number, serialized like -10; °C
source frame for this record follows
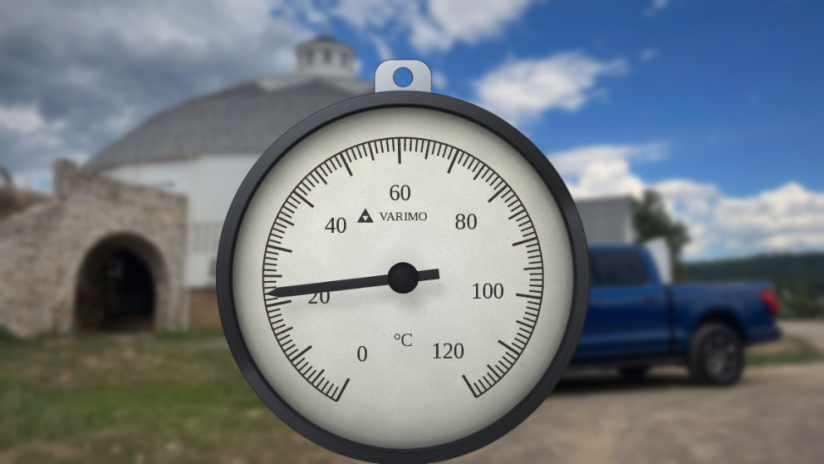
22; °C
